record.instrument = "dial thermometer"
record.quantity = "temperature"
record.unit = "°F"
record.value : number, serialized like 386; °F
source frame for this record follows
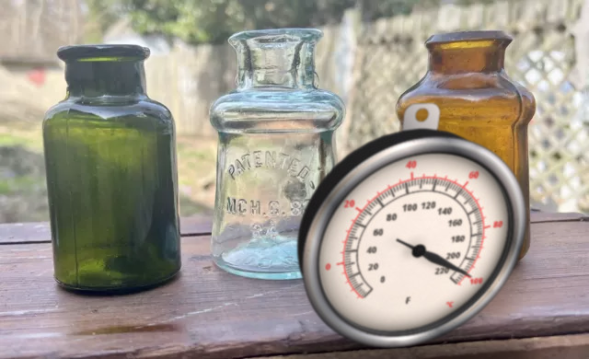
210; °F
